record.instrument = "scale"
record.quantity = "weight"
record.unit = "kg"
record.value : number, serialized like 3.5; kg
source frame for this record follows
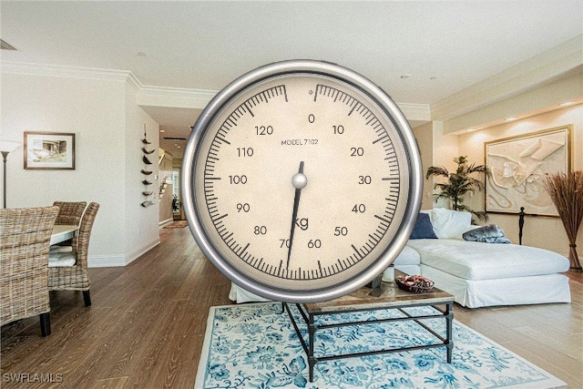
68; kg
